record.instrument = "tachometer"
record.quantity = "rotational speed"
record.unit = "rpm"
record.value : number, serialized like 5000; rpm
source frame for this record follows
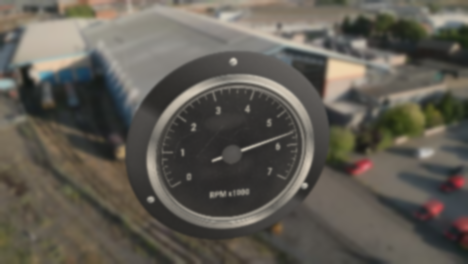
5600; rpm
